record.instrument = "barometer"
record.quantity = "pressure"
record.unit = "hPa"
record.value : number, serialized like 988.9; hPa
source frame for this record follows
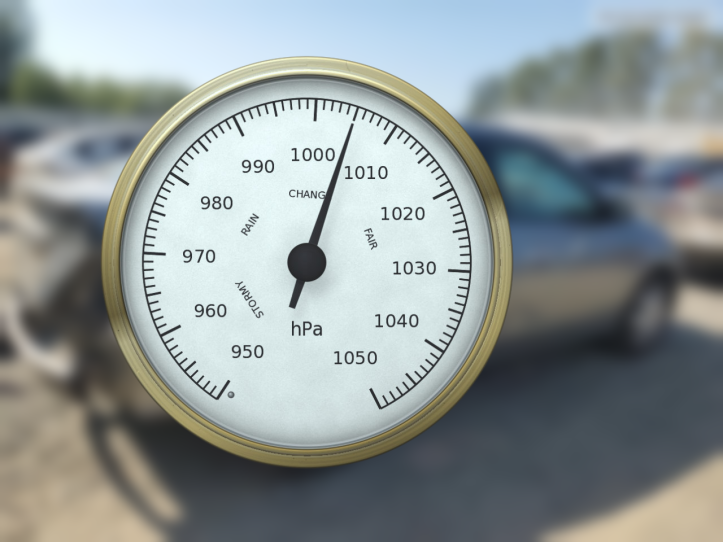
1005; hPa
